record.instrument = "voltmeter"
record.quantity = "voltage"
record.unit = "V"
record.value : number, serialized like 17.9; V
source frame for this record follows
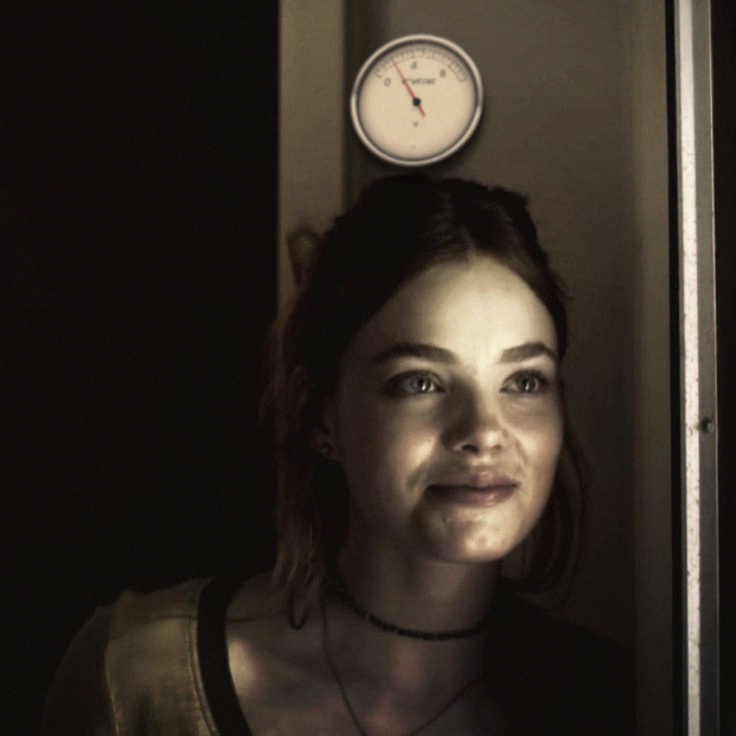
2; V
